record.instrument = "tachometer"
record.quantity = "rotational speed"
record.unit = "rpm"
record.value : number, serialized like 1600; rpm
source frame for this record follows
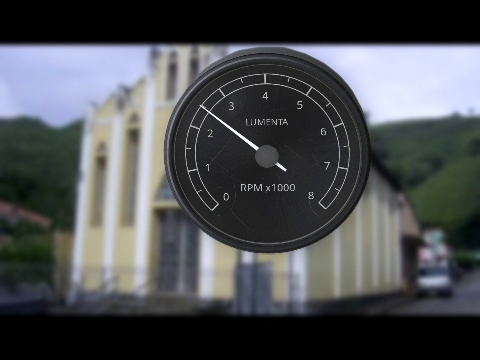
2500; rpm
